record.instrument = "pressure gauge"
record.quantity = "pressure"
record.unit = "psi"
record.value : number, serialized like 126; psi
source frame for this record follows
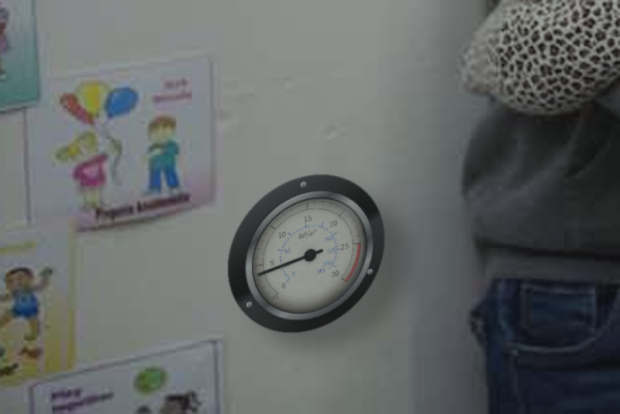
4; psi
